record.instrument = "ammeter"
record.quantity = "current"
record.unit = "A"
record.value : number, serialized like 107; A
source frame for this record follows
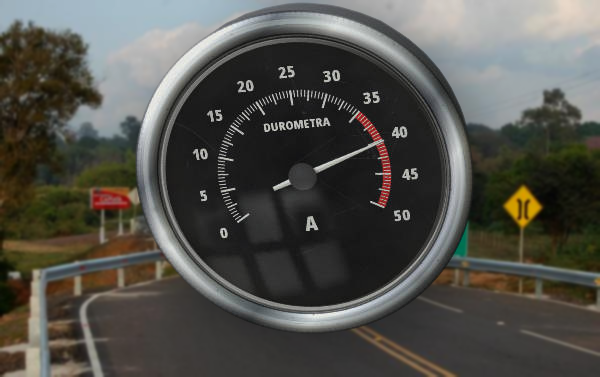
40; A
